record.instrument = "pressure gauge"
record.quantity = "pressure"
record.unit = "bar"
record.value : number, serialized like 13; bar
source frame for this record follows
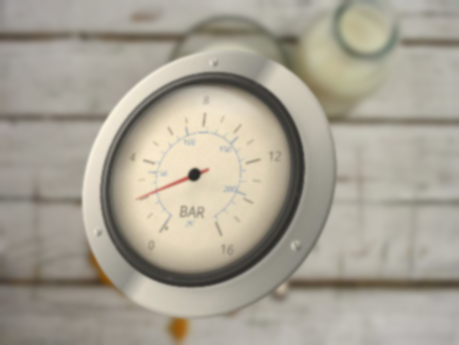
2; bar
